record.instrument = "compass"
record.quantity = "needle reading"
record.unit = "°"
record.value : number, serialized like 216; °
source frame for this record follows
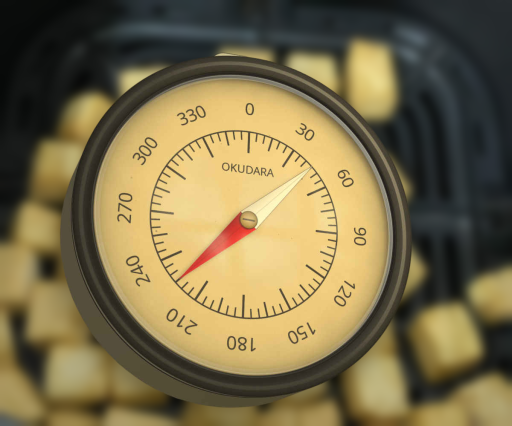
225; °
